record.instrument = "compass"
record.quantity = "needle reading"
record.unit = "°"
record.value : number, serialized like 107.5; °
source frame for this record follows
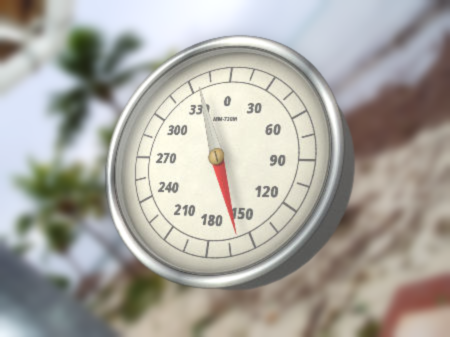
157.5; °
